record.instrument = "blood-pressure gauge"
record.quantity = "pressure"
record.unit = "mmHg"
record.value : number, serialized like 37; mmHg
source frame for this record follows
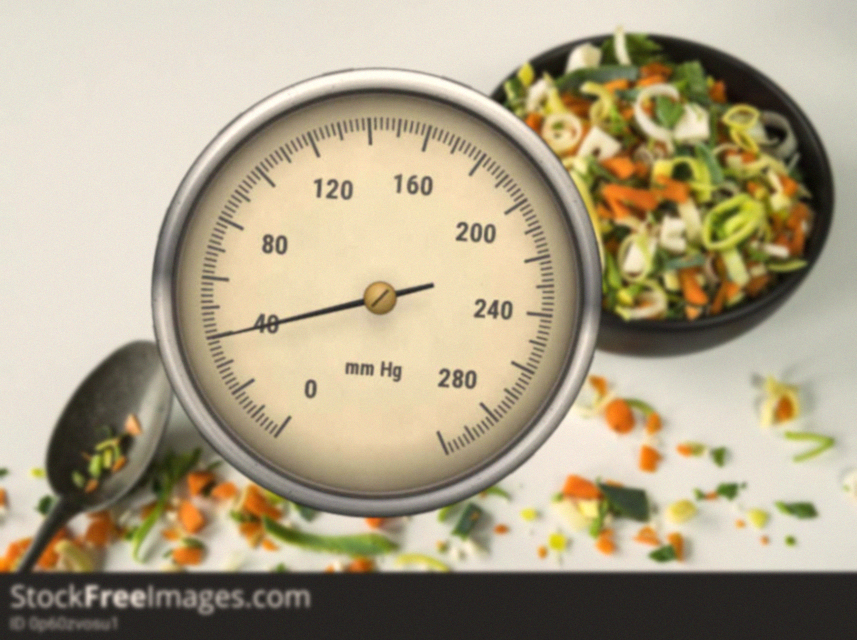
40; mmHg
